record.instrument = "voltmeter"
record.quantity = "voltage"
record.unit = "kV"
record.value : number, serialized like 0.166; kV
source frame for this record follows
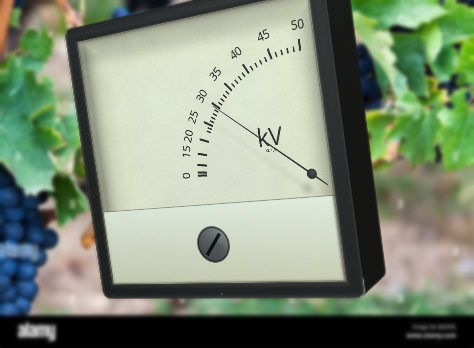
30; kV
